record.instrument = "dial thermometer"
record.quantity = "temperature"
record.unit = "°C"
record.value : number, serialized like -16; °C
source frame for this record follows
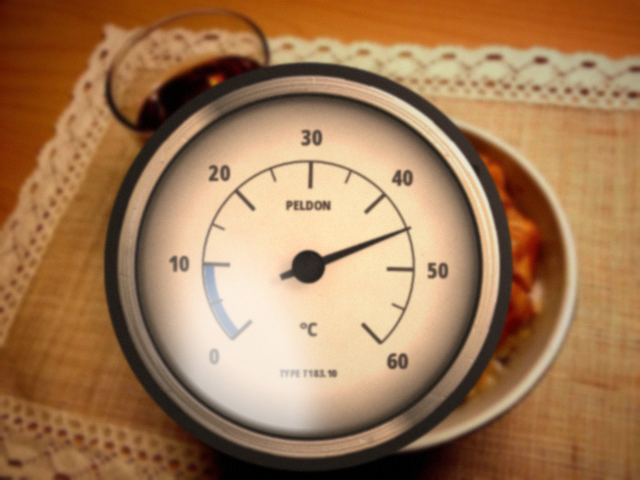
45; °C
